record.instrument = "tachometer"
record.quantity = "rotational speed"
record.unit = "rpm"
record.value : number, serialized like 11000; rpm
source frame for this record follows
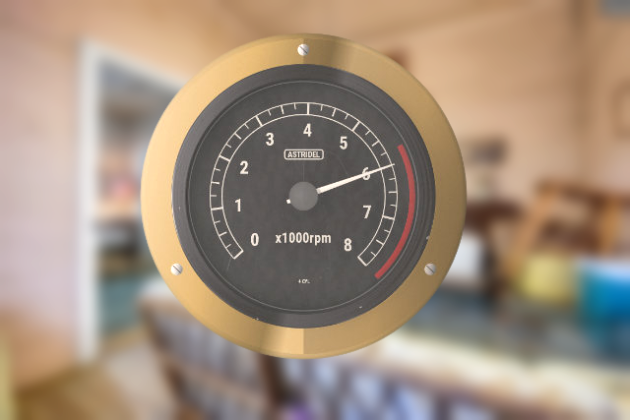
6000; rpm
